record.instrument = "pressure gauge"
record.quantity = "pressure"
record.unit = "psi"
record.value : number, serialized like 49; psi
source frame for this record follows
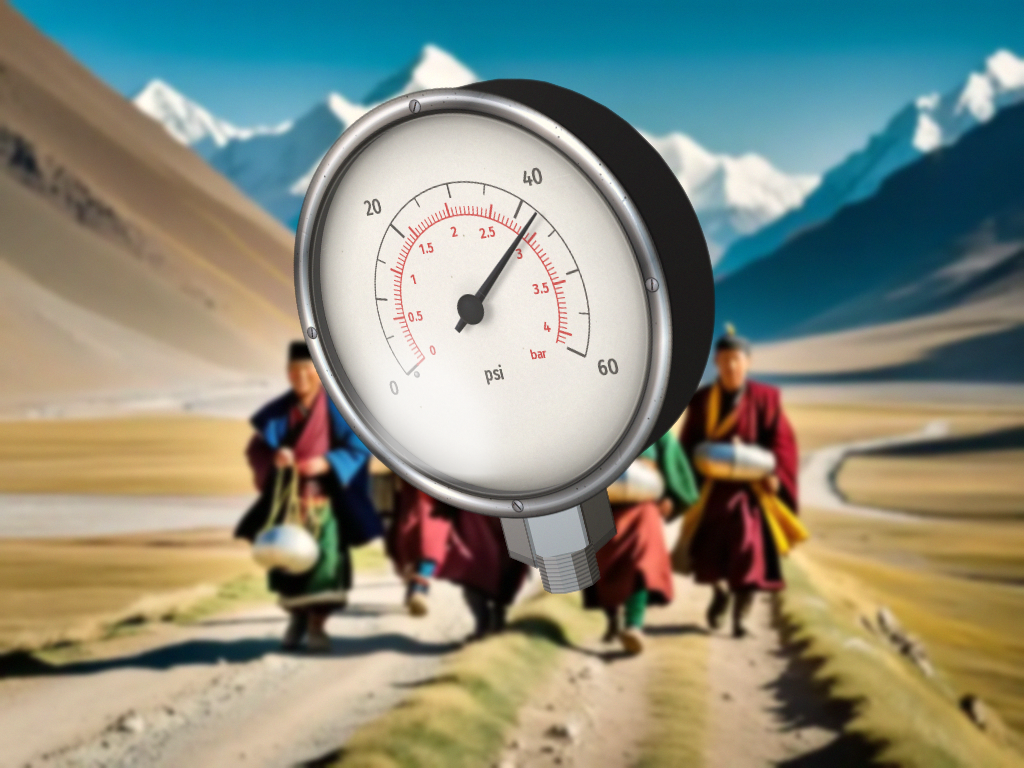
42.5; psi
